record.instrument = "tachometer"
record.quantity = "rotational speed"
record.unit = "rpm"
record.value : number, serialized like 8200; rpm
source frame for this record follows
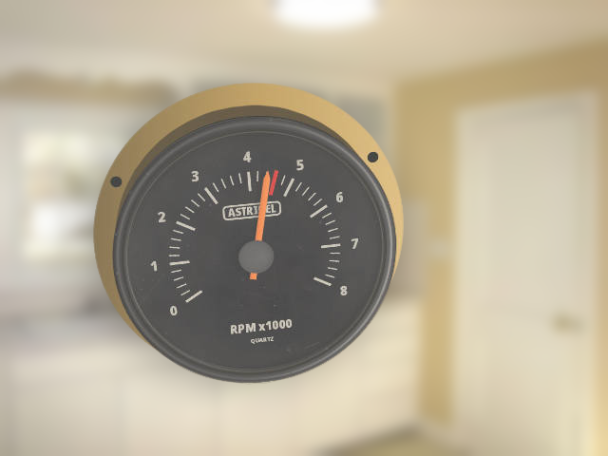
4400; rpm
